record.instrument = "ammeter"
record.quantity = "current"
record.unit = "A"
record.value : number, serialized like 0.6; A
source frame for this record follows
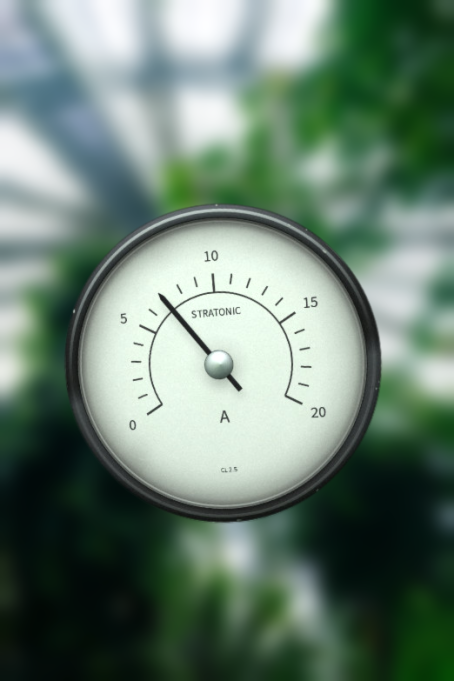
7; A
